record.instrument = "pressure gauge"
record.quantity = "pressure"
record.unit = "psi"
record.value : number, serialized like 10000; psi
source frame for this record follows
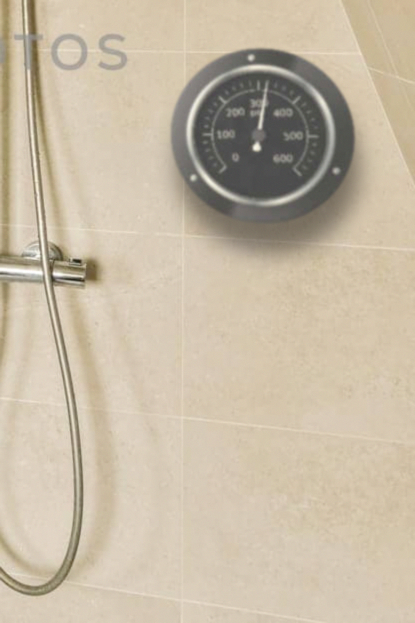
320; psi
